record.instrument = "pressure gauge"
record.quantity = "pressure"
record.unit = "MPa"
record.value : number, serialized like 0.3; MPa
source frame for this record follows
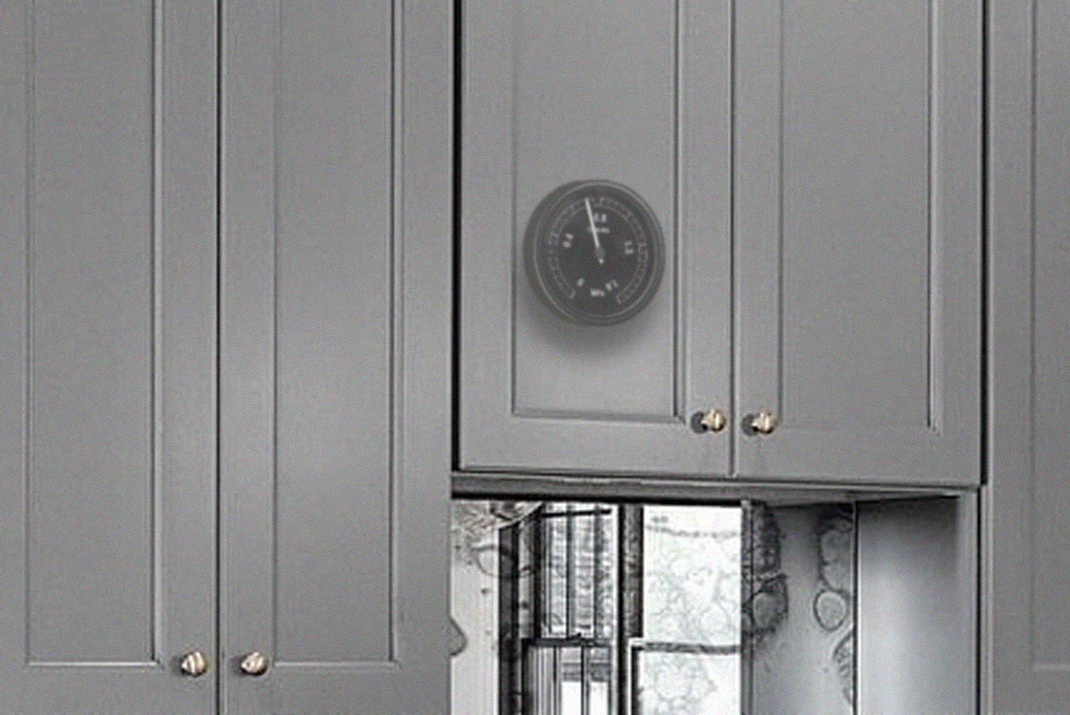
0.7; MPa
